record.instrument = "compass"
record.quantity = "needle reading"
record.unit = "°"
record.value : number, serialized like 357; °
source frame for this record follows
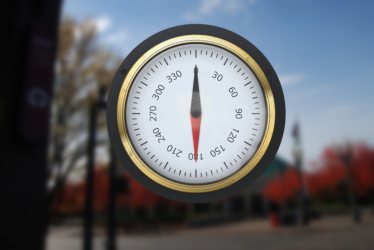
180; °
